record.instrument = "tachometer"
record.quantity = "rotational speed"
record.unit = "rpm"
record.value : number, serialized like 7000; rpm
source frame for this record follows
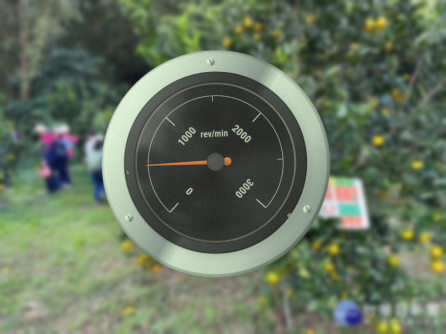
500; rpm
